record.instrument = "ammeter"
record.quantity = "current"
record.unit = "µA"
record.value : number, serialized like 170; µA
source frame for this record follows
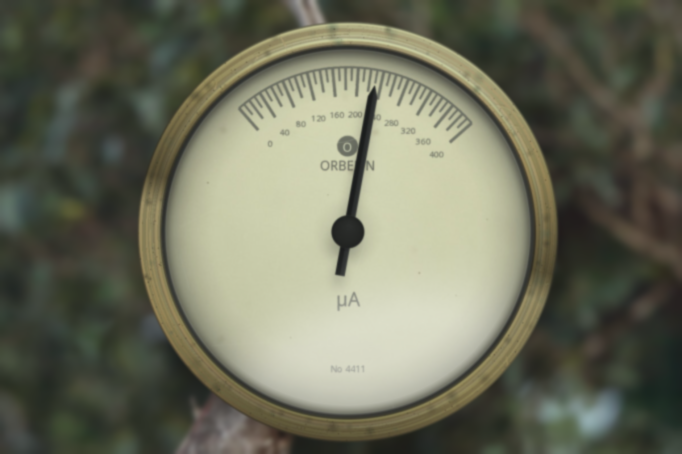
230; µA
